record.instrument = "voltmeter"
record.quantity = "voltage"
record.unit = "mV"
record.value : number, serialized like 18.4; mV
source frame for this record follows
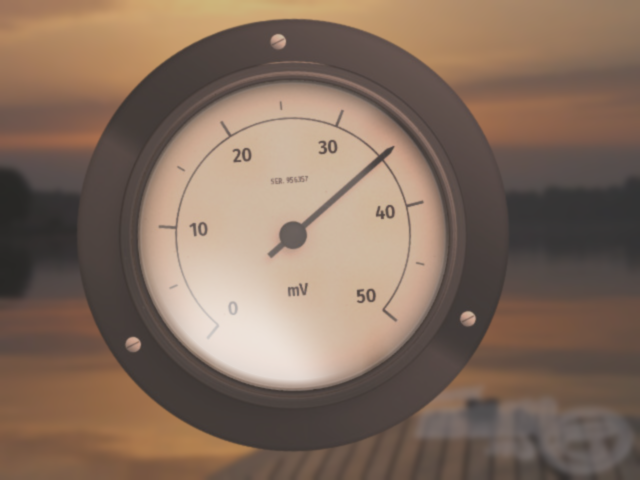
35; mV
